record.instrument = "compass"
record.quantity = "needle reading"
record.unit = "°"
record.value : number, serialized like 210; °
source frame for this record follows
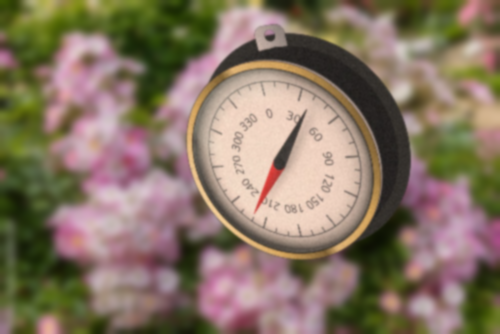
220; °
